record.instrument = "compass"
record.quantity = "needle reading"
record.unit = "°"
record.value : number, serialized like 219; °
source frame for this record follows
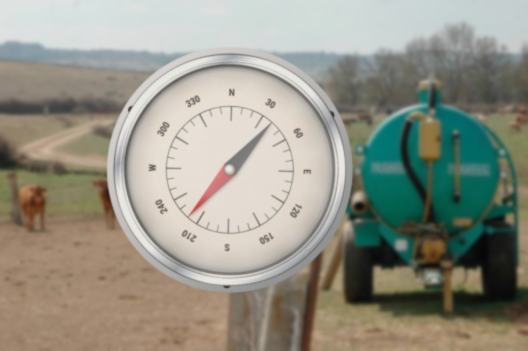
220; °
